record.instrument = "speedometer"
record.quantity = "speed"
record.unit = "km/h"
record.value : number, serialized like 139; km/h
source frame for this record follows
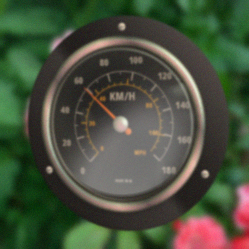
60; km/h
